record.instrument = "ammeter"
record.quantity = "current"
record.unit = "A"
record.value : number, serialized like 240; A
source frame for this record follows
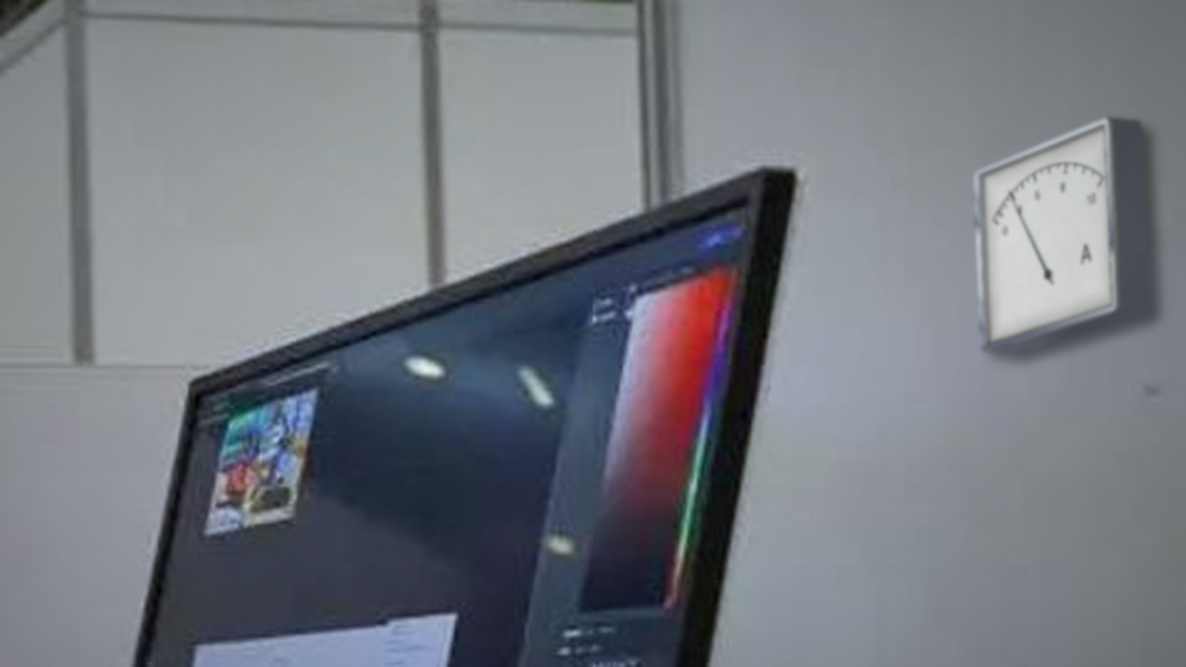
4; A
